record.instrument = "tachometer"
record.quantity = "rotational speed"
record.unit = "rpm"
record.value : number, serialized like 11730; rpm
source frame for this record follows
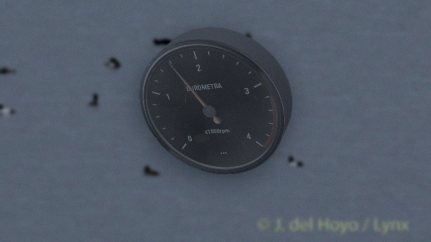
1600; rpm
